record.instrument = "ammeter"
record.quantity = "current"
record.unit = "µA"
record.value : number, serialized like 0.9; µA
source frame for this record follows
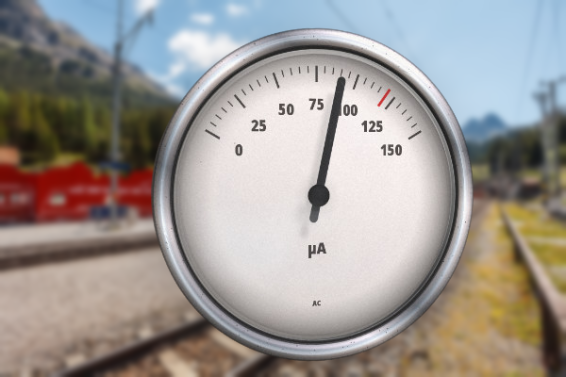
90; µA
